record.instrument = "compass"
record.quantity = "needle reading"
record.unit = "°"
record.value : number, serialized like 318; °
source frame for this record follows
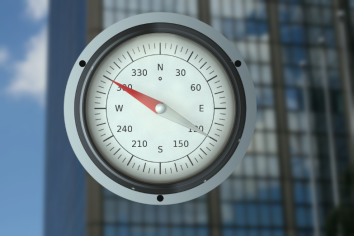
300; °
